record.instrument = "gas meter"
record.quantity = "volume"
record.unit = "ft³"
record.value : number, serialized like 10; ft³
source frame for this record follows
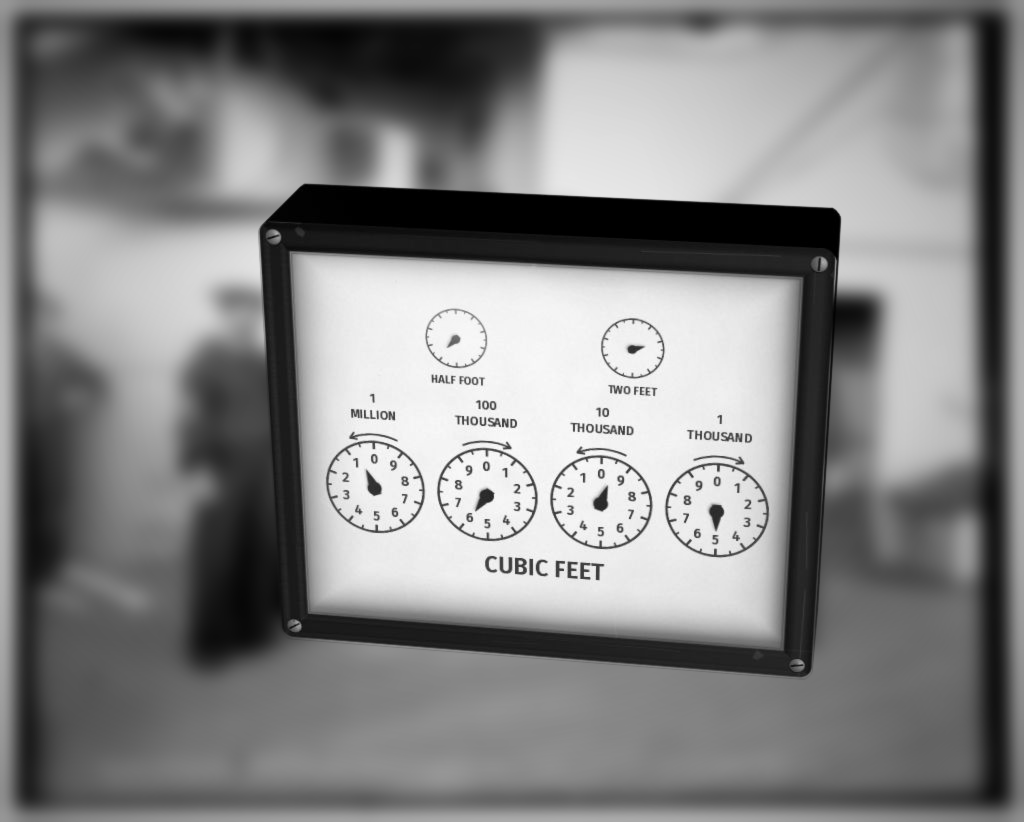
59500; ft³
